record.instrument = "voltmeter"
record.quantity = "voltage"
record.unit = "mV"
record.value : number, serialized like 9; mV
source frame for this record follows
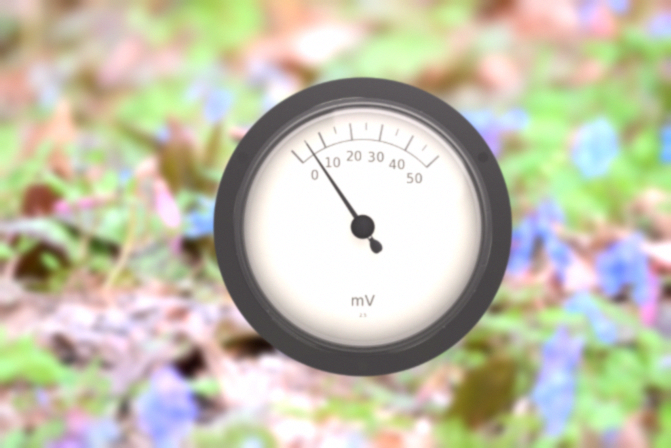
5; mV
